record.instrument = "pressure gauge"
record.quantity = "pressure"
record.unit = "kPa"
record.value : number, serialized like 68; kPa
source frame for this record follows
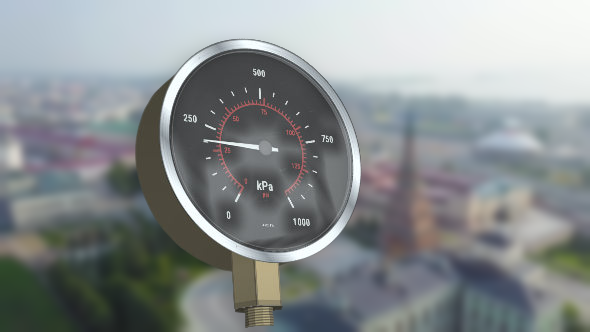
200; kPa
